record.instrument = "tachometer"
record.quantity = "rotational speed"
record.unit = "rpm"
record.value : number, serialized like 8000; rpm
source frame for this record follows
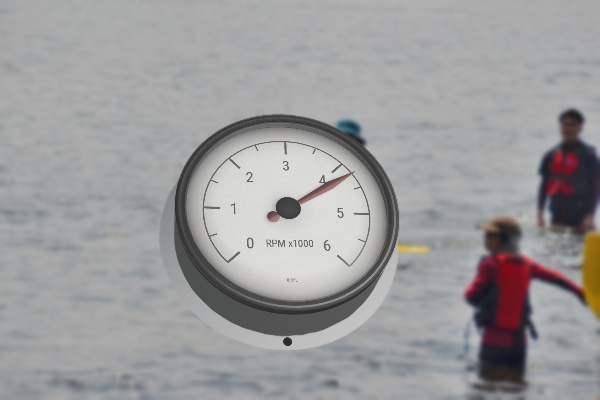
4250; rpm
